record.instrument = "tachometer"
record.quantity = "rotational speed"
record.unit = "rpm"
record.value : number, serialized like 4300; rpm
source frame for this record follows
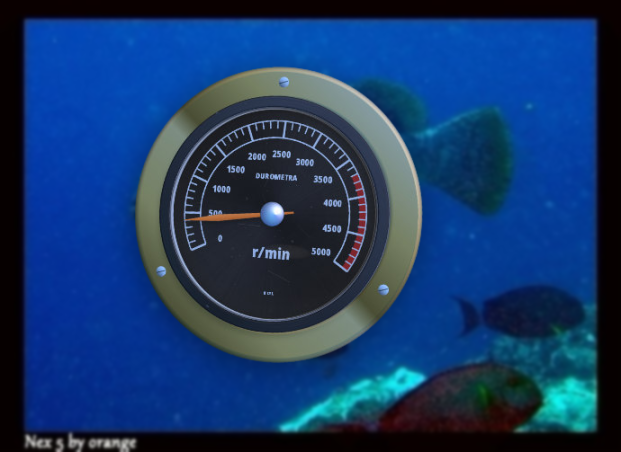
400; rpm
